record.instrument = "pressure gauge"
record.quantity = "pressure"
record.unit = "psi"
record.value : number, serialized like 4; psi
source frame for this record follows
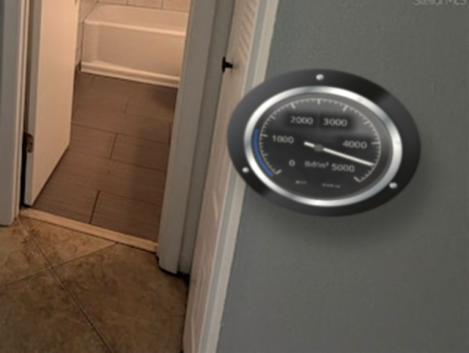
4500; psi
